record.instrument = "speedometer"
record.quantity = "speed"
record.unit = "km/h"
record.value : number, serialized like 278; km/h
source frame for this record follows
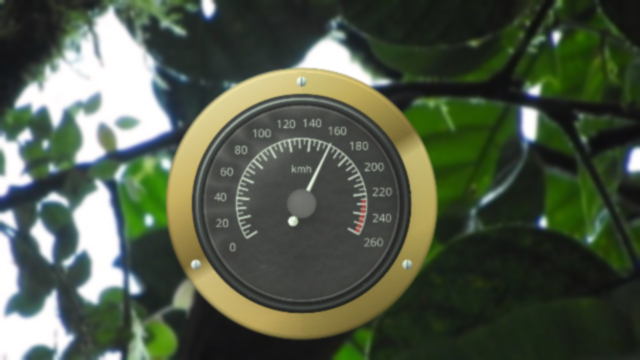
160; km/h
